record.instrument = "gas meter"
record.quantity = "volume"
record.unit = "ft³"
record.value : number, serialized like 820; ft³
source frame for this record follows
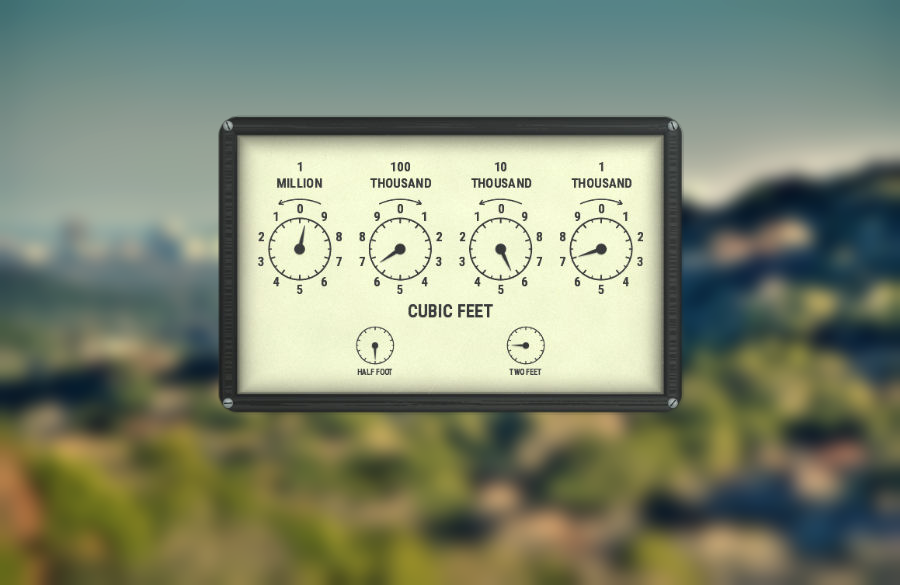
965700; ft³
